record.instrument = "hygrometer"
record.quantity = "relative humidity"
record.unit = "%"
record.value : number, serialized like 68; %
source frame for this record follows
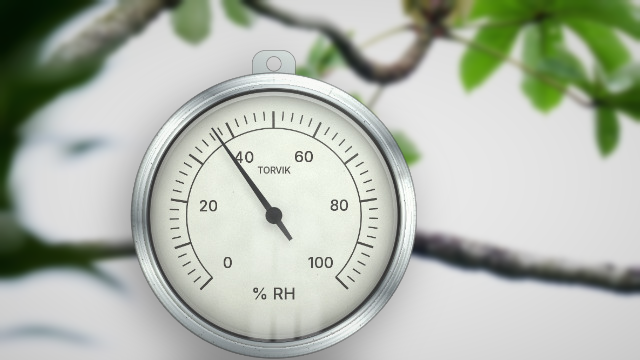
37; %
